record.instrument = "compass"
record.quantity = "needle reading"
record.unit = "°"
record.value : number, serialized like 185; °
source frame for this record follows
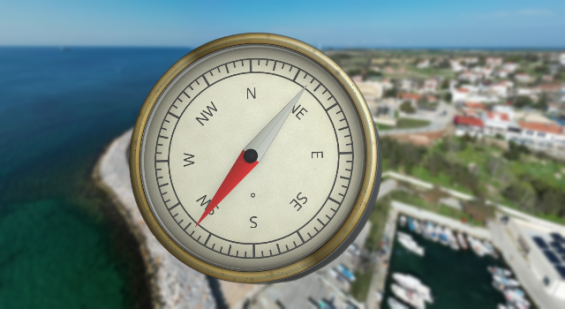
220; °
